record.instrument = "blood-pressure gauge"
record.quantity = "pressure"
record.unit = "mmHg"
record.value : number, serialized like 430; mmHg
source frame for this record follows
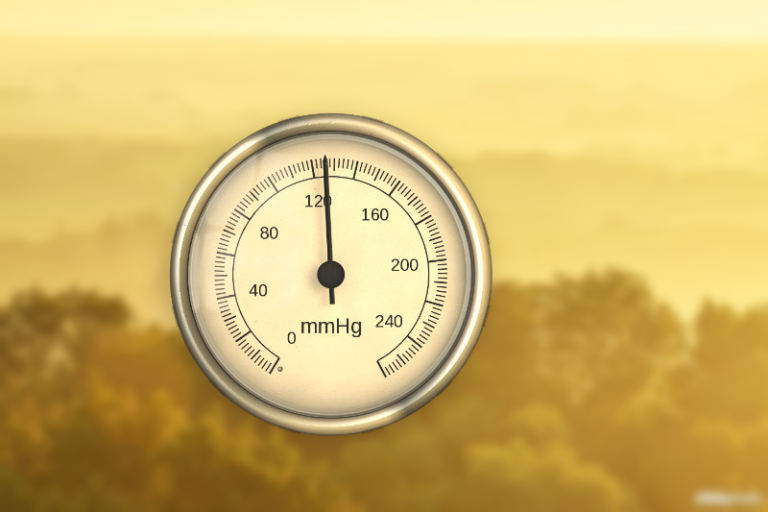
126; mmHg
